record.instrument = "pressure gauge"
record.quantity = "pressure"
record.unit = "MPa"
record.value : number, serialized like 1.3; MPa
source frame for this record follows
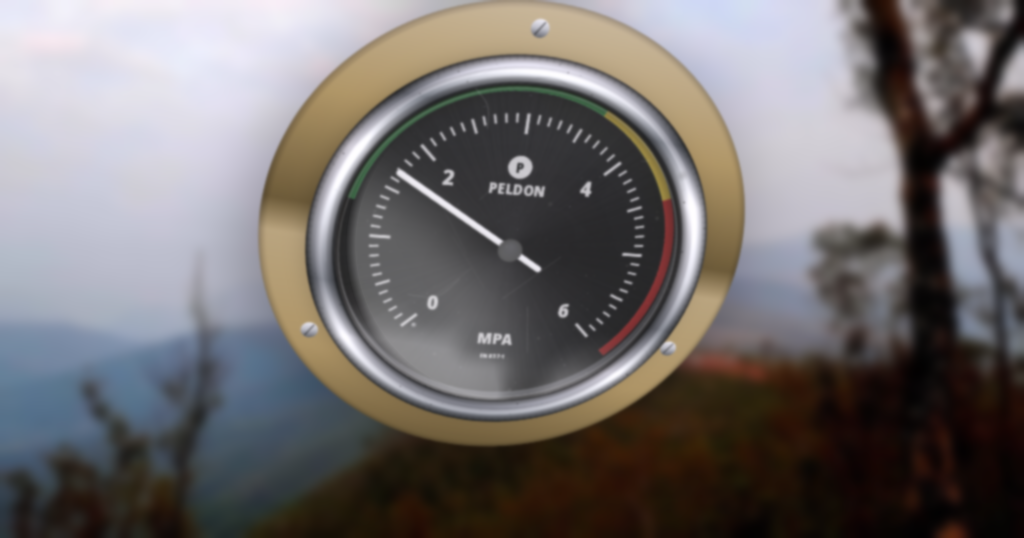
1.7; MPa
